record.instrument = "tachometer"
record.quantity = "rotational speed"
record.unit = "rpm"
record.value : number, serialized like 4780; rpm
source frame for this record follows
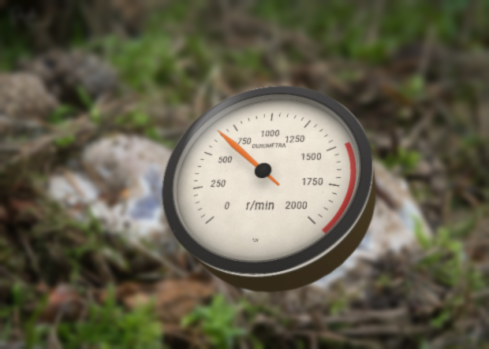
650; rpm
